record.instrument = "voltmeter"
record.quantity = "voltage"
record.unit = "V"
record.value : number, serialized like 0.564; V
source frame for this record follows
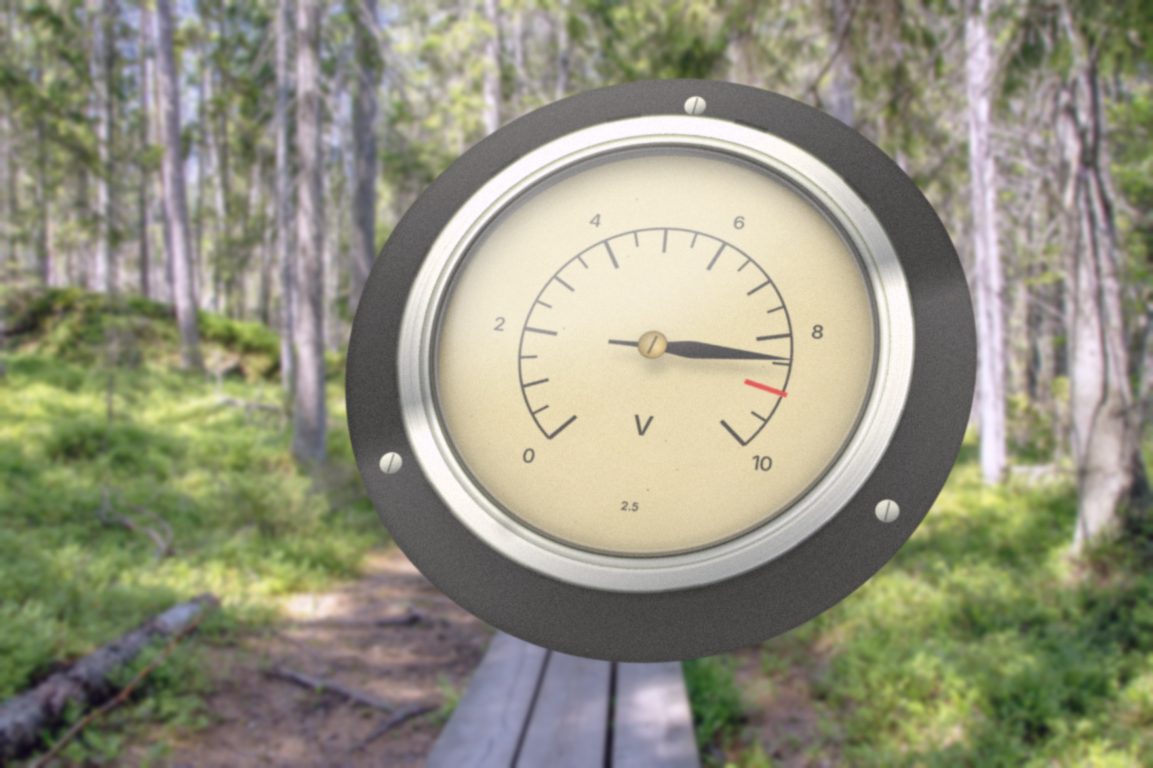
8.5; V
